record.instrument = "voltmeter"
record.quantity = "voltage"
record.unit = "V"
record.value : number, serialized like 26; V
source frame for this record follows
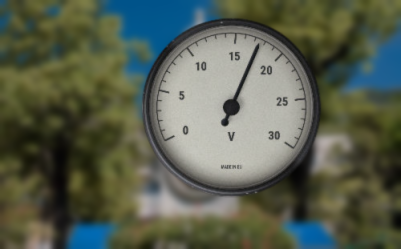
17.5; V
